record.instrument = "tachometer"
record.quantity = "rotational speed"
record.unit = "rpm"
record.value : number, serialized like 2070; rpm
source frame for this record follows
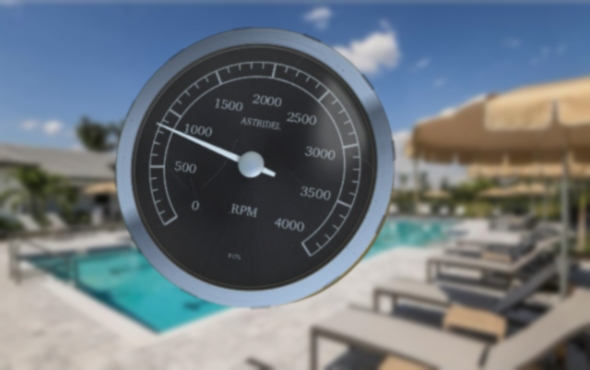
850; rpm
